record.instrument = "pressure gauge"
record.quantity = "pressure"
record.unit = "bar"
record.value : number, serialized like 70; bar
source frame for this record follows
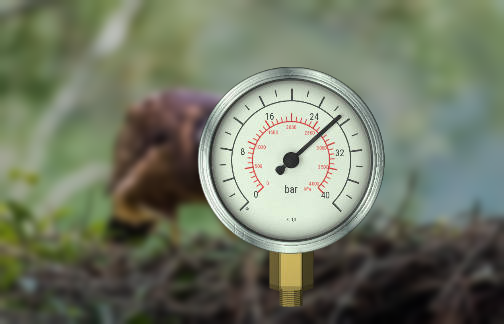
27; bar
